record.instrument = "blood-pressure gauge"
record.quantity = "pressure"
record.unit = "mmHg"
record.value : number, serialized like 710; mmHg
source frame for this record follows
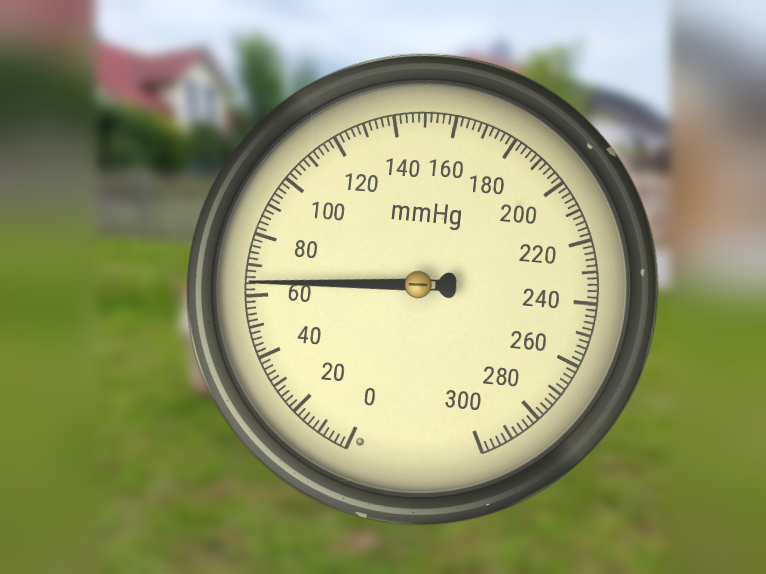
64; mmHg
